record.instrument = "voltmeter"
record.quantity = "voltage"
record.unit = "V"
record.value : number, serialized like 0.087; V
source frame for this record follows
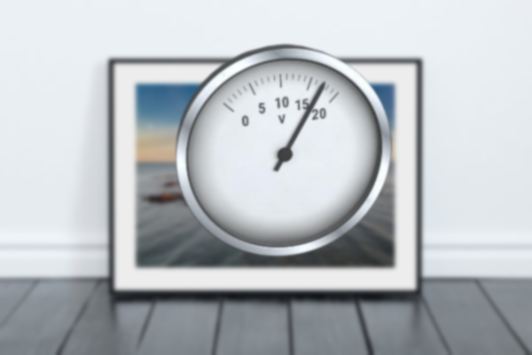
17; V
